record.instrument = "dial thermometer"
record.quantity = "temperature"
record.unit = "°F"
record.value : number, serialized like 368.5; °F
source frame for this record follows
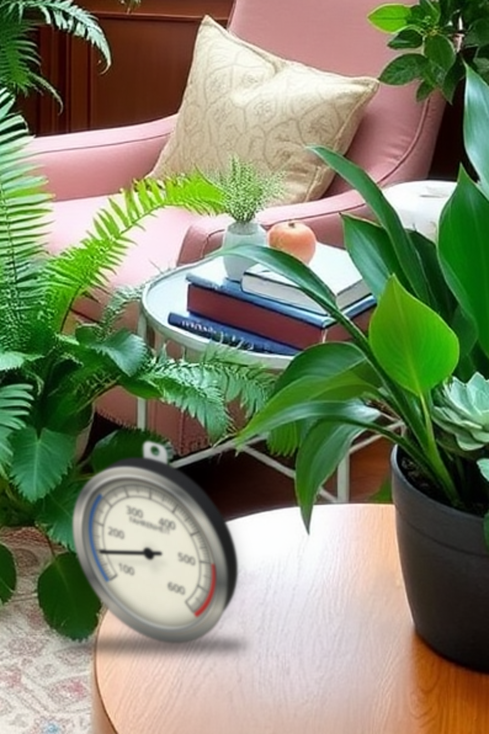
150; °F
